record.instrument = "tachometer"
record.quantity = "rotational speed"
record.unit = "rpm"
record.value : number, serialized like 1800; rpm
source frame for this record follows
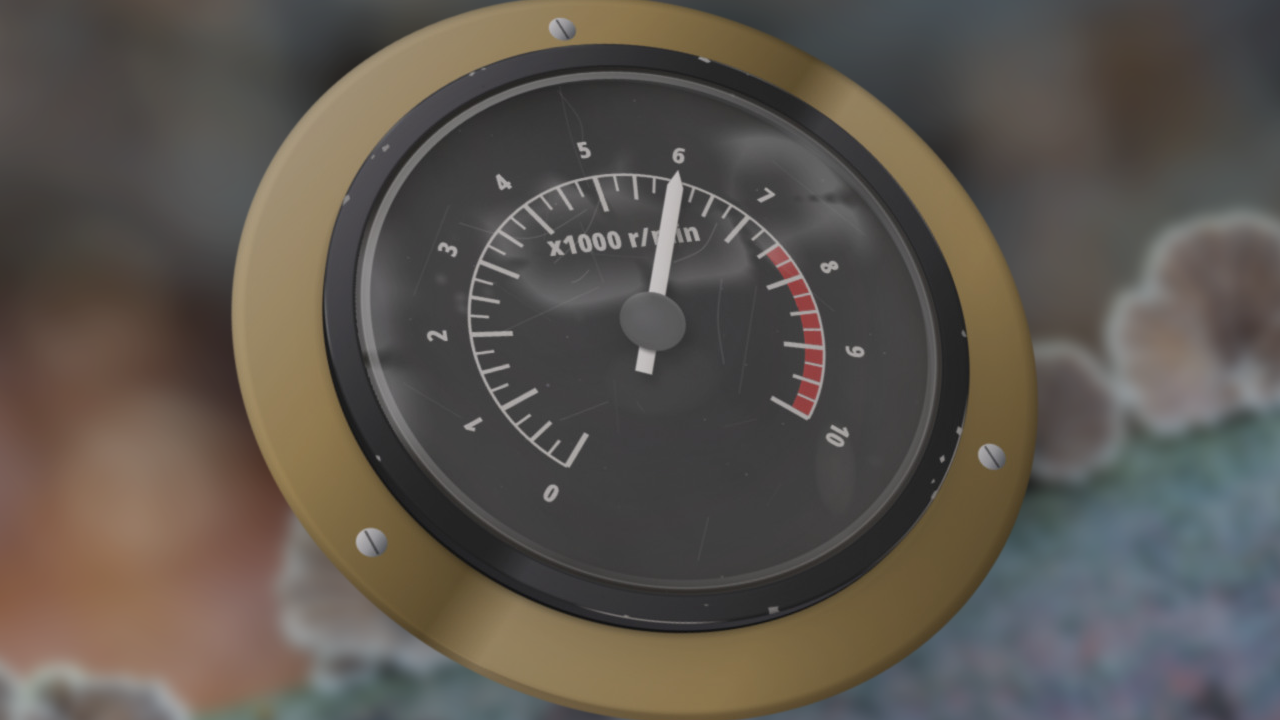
6000; rpm
